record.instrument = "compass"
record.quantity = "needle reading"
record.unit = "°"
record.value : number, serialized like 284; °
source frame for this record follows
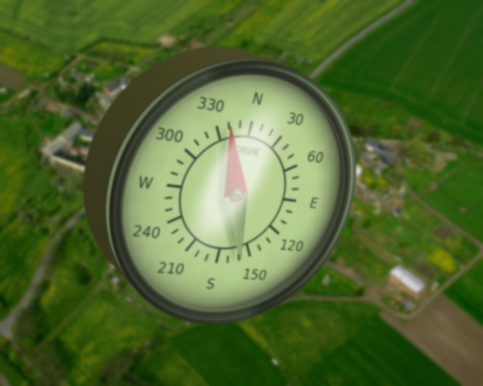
340; °
